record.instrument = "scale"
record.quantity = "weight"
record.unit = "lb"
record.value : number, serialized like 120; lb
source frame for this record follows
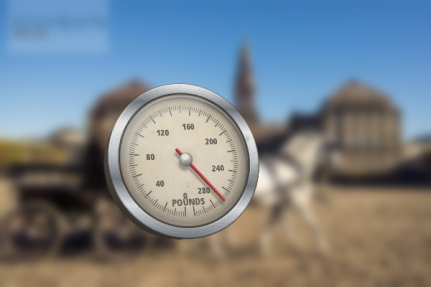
270; lb
